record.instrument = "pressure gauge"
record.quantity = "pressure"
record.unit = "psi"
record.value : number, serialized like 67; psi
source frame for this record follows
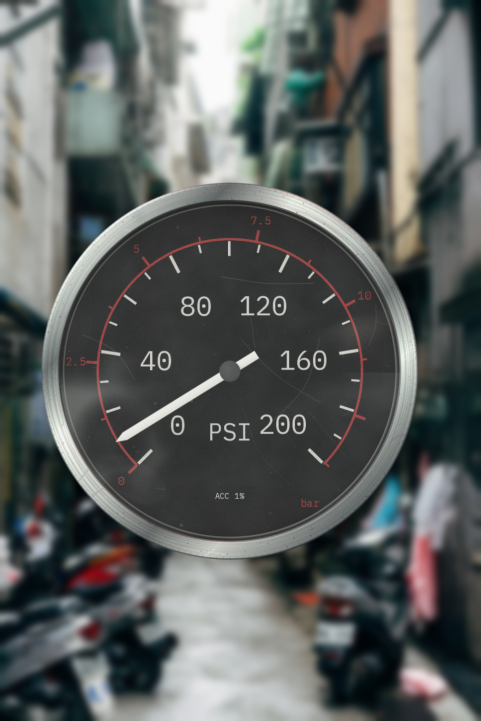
10; psi
